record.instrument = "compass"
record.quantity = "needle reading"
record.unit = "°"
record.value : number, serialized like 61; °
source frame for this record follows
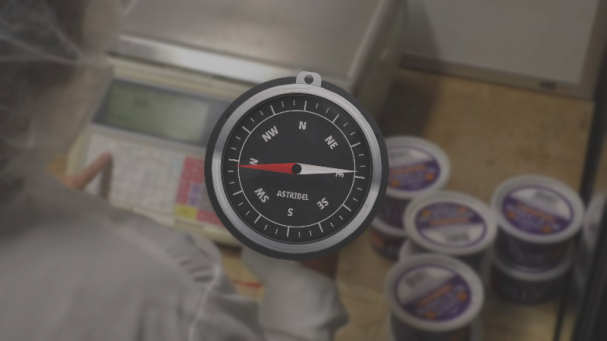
265; °
